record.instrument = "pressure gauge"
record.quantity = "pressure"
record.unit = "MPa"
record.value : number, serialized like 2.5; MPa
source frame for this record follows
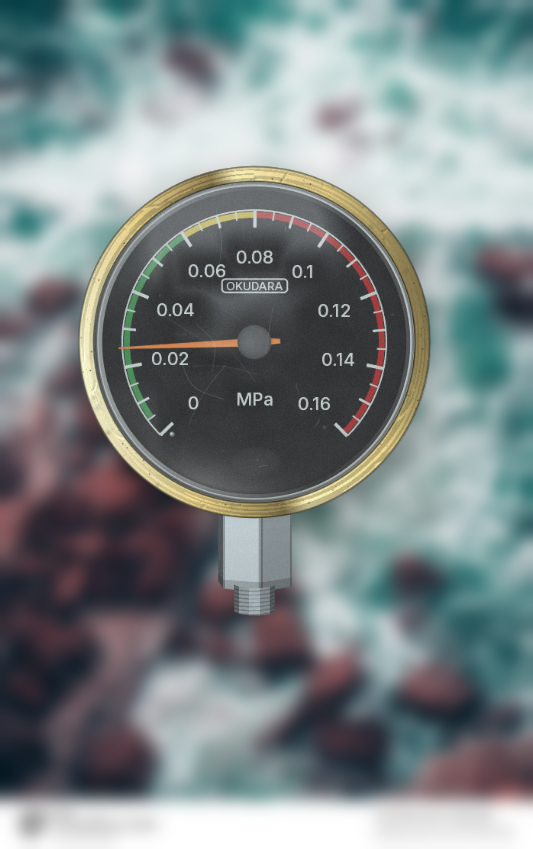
0.025; MPa
